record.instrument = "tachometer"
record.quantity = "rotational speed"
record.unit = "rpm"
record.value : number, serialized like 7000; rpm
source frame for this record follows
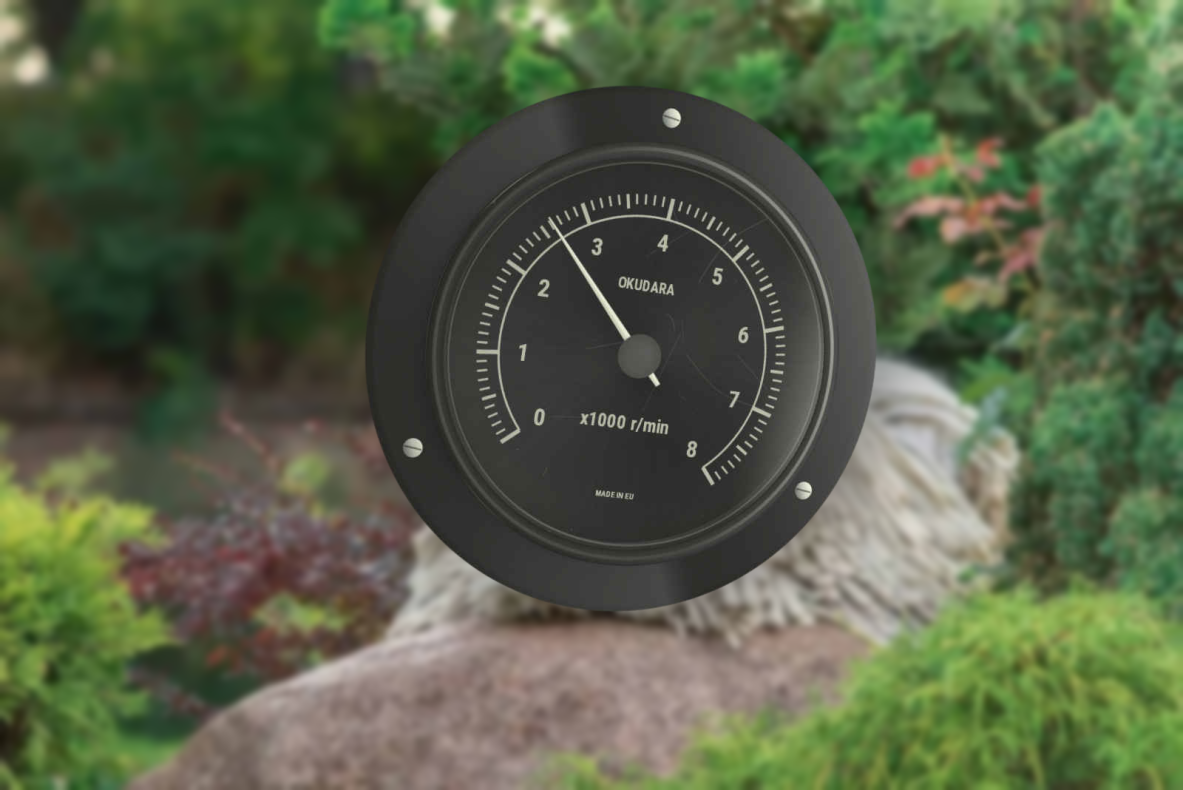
2600; rpm
